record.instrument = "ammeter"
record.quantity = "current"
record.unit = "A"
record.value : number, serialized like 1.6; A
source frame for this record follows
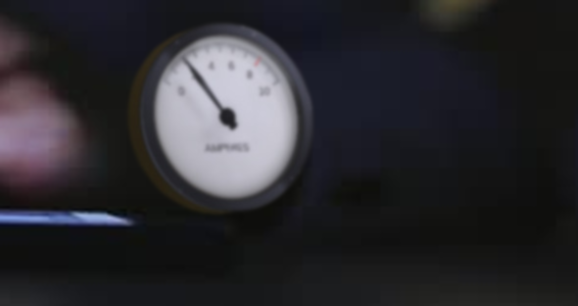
2; A
